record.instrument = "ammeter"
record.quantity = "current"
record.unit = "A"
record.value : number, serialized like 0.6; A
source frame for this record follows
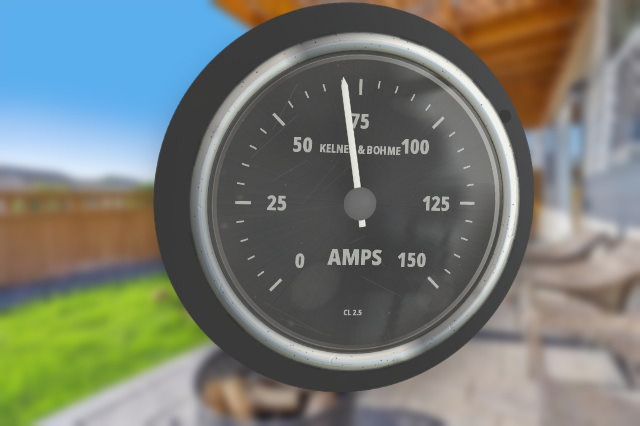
70; A
